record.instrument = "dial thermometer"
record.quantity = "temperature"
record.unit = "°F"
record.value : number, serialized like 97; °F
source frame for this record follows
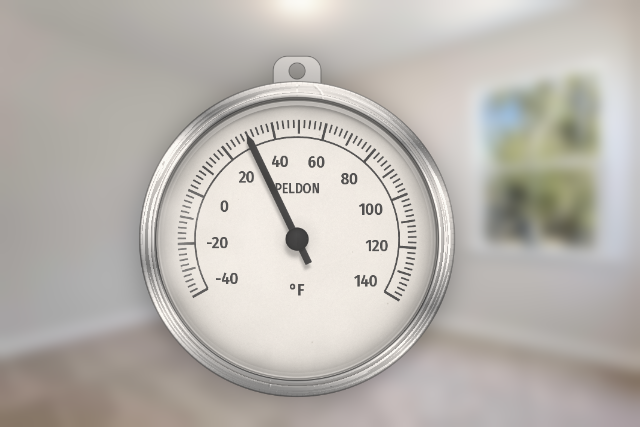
30; °F
